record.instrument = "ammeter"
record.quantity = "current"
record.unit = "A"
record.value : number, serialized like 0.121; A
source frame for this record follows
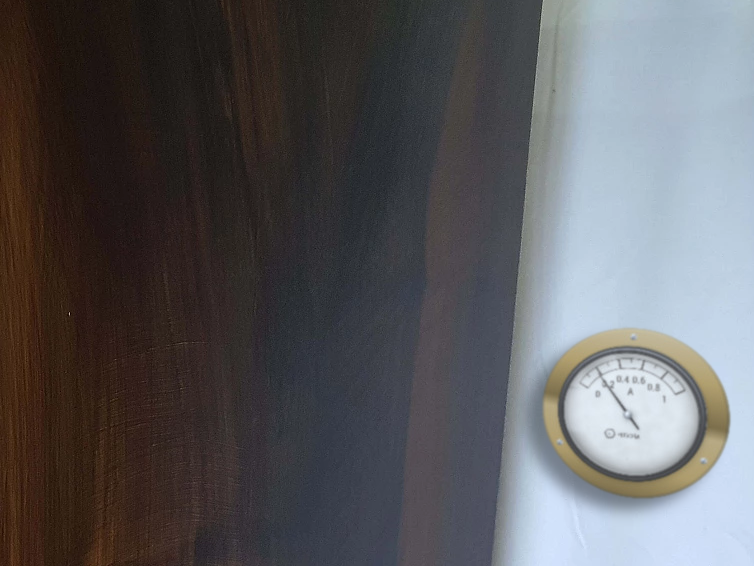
0.2; A
